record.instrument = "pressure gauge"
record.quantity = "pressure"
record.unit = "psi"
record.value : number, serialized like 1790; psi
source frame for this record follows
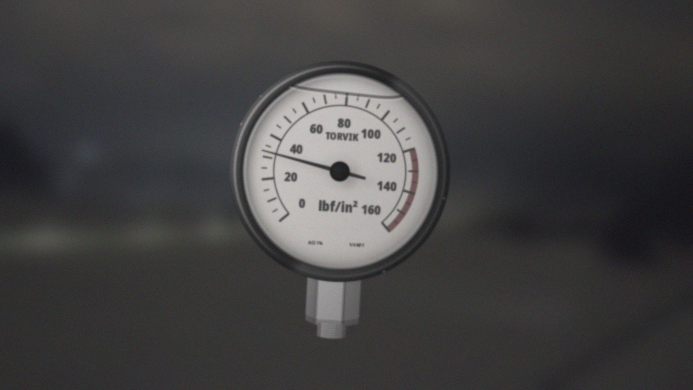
32.5; psi
